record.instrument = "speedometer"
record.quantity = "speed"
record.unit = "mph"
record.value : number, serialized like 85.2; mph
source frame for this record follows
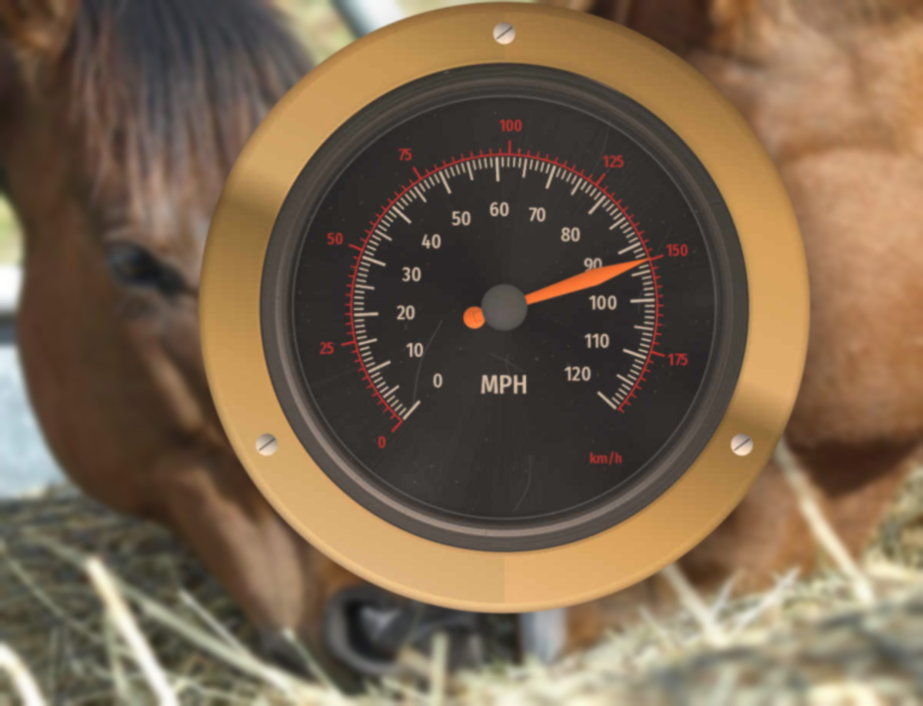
93; mph
